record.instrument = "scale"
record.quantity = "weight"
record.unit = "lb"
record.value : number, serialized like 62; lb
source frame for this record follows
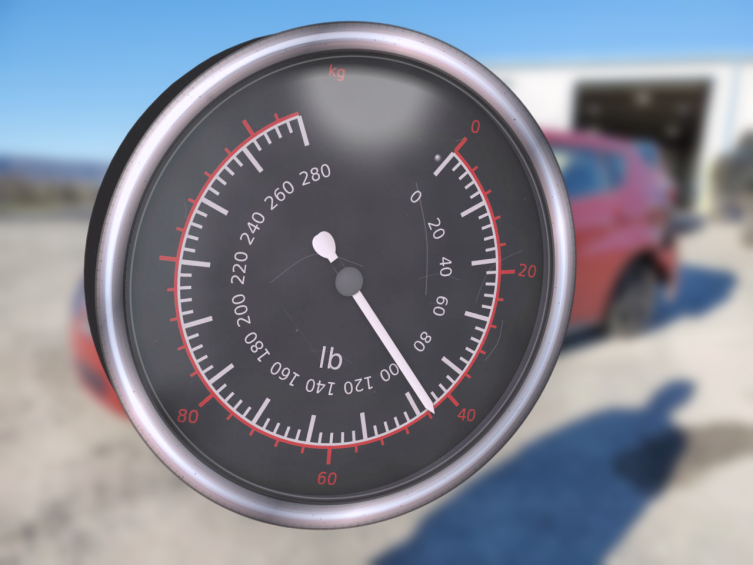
96; lb
